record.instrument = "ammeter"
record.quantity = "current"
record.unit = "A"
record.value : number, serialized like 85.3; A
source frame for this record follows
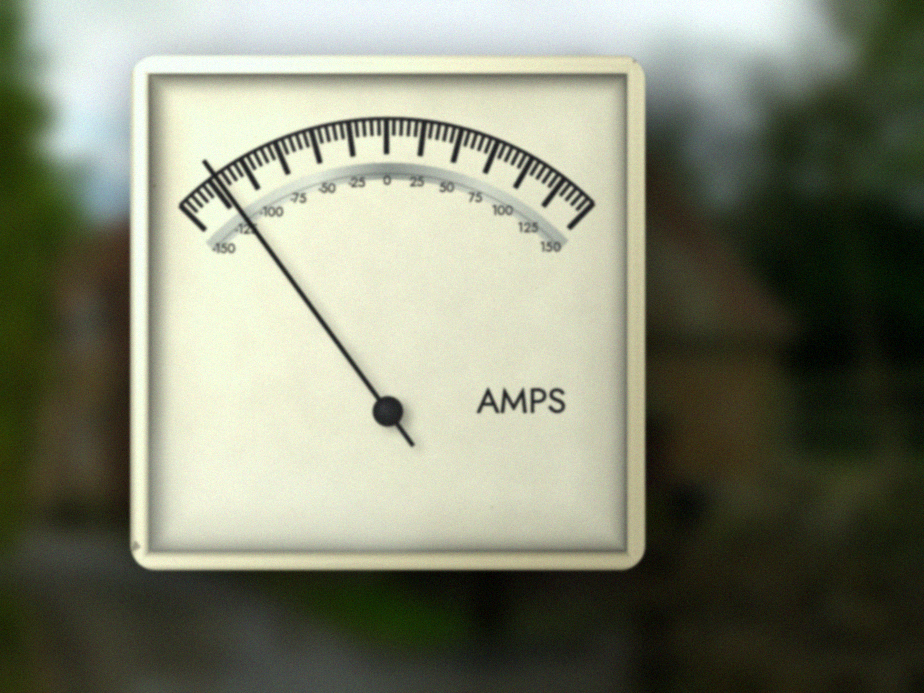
-120; A
